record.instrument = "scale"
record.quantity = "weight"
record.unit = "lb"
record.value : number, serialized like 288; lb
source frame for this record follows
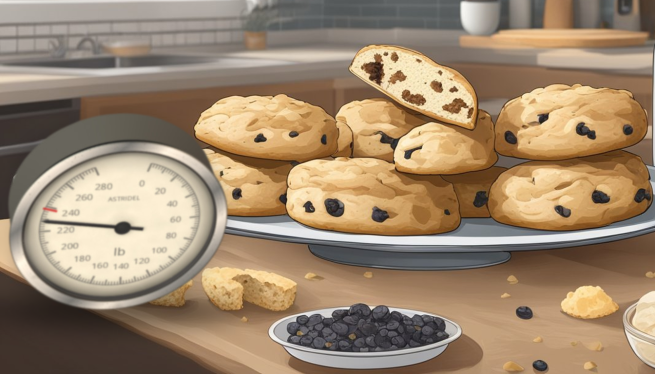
230; lb
